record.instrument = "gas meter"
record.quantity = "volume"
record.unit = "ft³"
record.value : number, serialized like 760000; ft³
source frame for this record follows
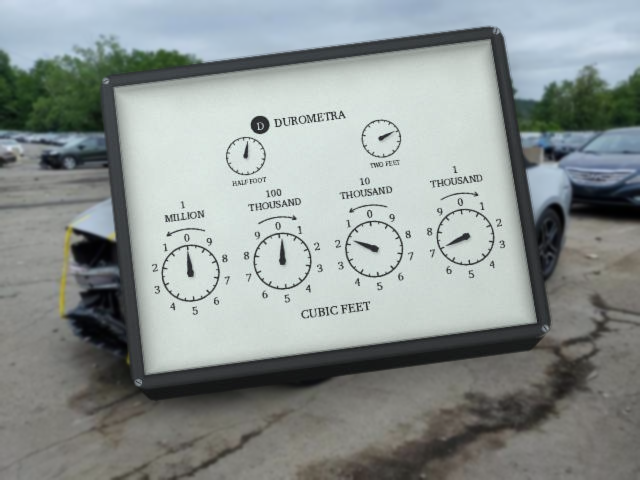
1700; ft³
